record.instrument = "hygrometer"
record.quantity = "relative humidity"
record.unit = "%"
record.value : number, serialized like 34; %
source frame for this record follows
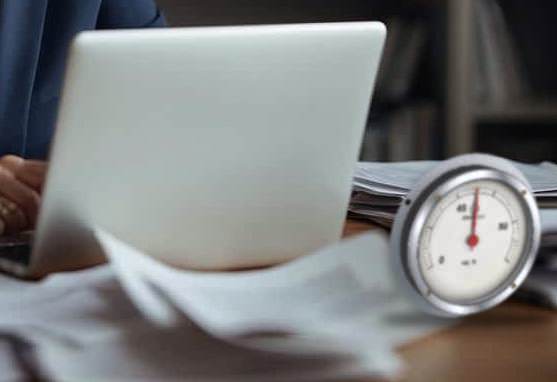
50; %
